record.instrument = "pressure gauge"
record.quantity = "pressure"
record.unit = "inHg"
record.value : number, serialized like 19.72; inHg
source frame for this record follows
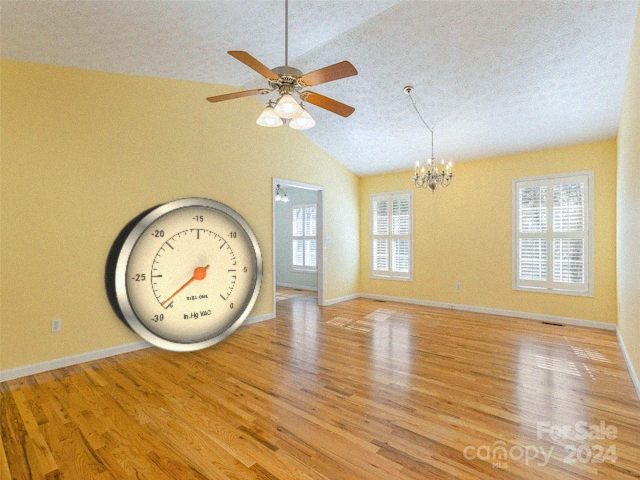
-29; inHg
